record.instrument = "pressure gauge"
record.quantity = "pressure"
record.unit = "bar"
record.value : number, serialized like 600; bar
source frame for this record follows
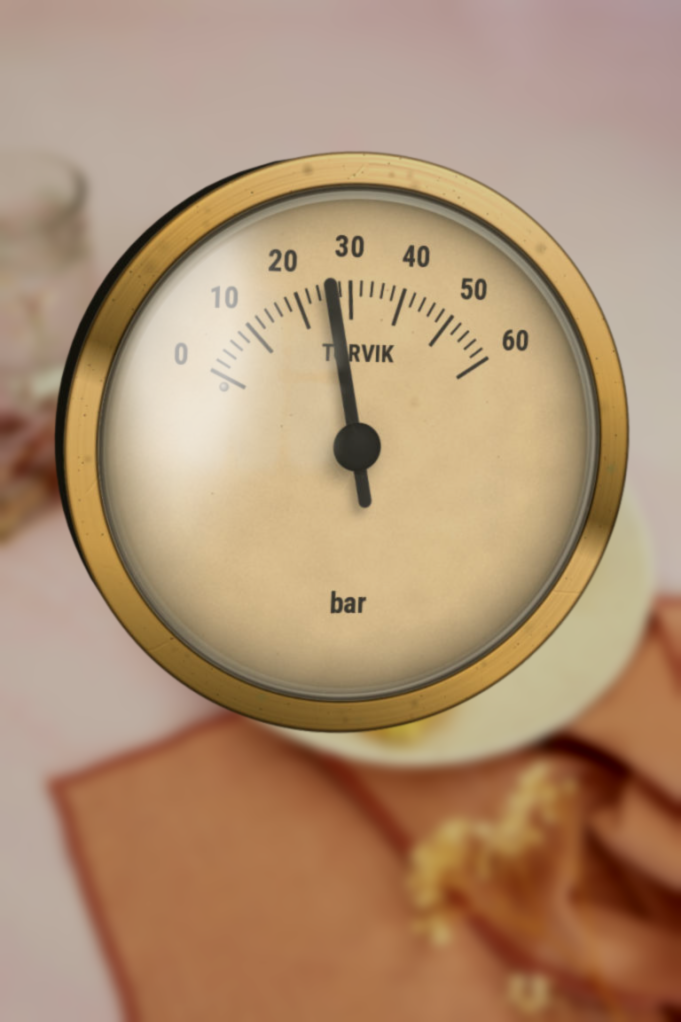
26; bar
